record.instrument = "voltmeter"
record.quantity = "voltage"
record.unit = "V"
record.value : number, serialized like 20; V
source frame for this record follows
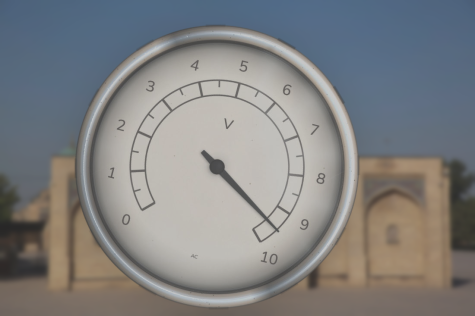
9.5; V
